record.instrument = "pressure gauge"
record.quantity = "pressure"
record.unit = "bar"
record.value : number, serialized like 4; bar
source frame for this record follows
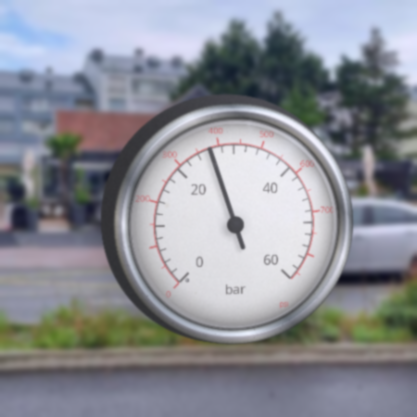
26; bar
